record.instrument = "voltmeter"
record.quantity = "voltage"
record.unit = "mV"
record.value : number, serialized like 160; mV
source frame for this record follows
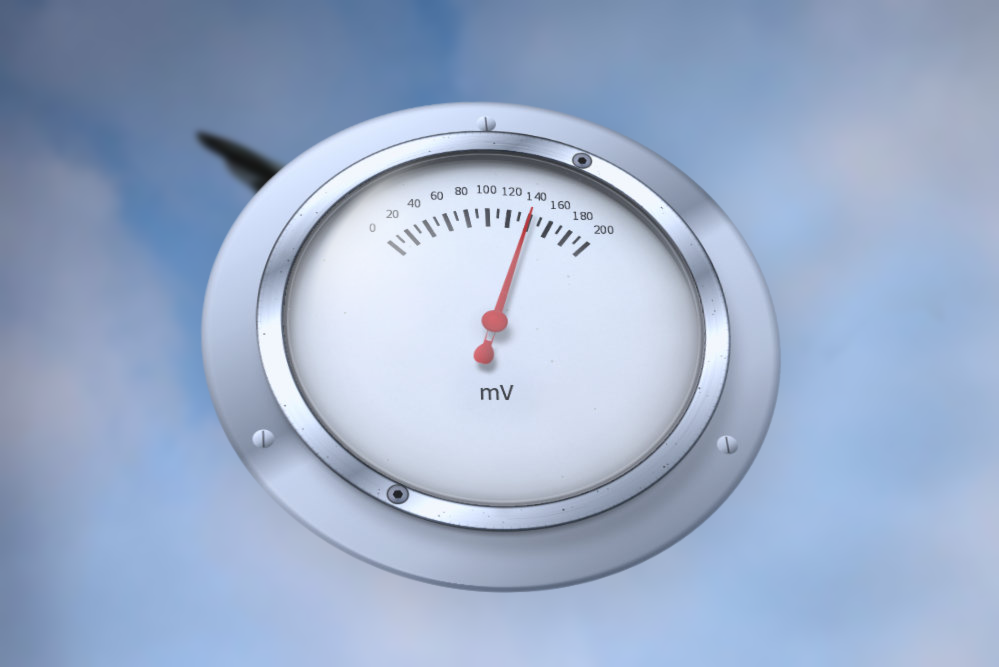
140; mV
